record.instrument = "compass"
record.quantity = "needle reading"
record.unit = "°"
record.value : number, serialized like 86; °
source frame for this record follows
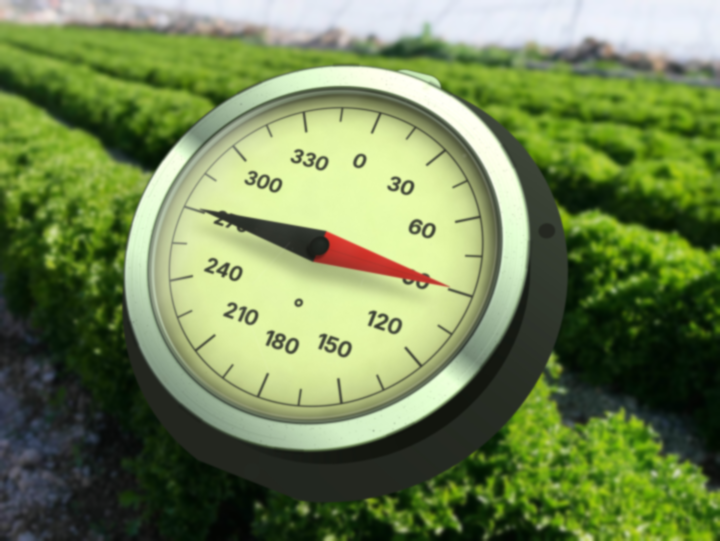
90; °
